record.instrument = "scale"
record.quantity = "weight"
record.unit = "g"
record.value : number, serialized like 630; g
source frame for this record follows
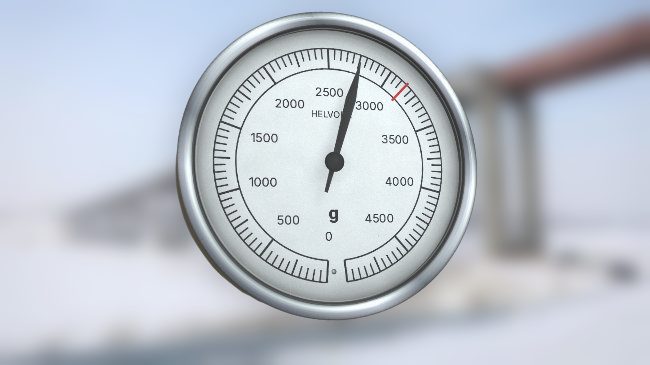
2750; g
